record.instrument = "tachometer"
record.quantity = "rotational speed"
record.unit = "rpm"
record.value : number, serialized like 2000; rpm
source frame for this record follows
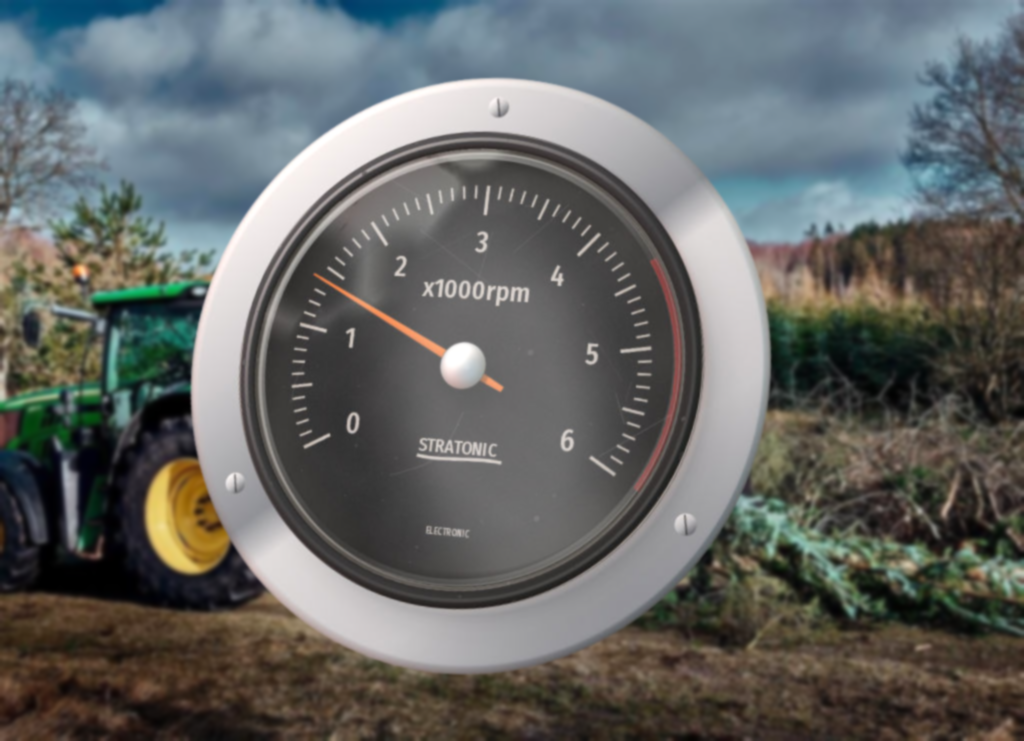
1400; rpm
